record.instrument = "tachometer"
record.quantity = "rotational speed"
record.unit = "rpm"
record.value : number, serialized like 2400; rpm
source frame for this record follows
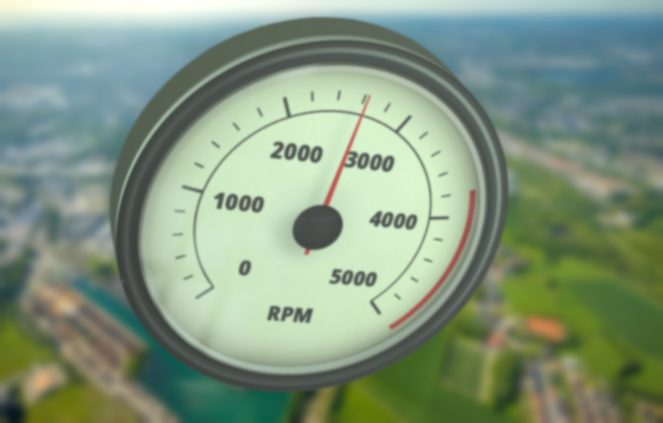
2600; rpm
